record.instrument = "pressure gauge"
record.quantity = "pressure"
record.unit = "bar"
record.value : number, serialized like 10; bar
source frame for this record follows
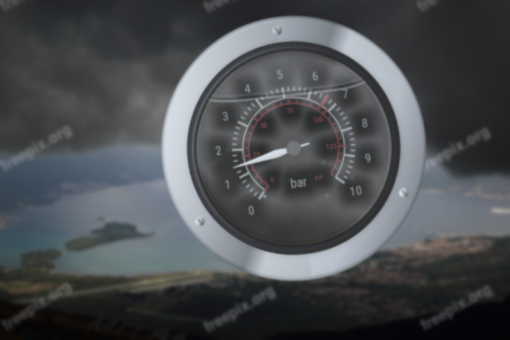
1.4; bar
